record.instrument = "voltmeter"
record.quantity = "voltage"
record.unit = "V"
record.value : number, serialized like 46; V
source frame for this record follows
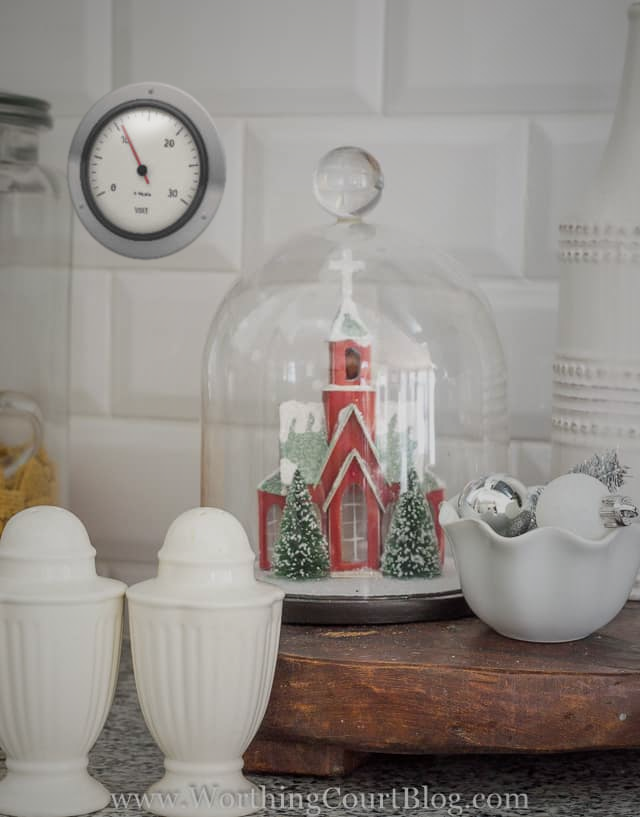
11; V
